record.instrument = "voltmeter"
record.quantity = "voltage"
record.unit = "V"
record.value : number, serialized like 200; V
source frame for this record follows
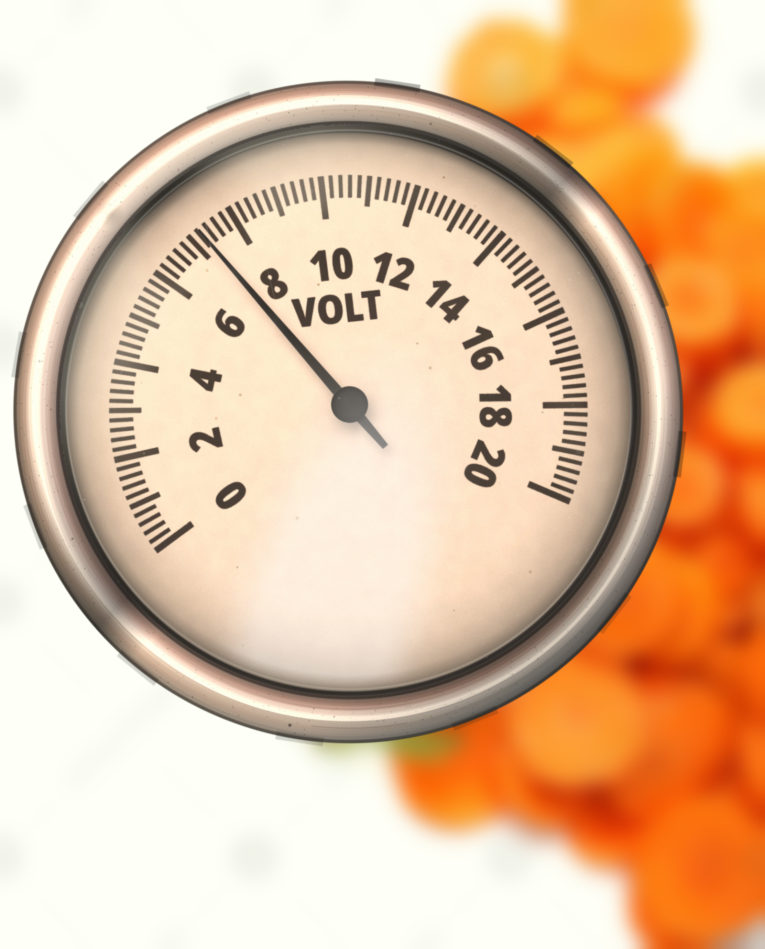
7.2; V
